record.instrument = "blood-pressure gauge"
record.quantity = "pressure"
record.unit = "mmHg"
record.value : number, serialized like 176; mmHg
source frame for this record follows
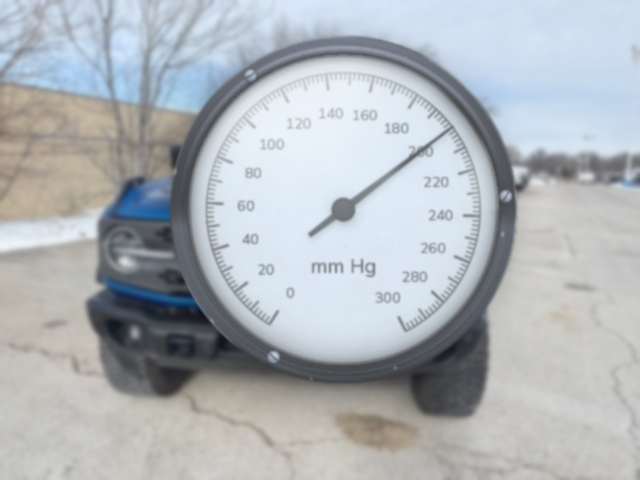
200; mmHg
